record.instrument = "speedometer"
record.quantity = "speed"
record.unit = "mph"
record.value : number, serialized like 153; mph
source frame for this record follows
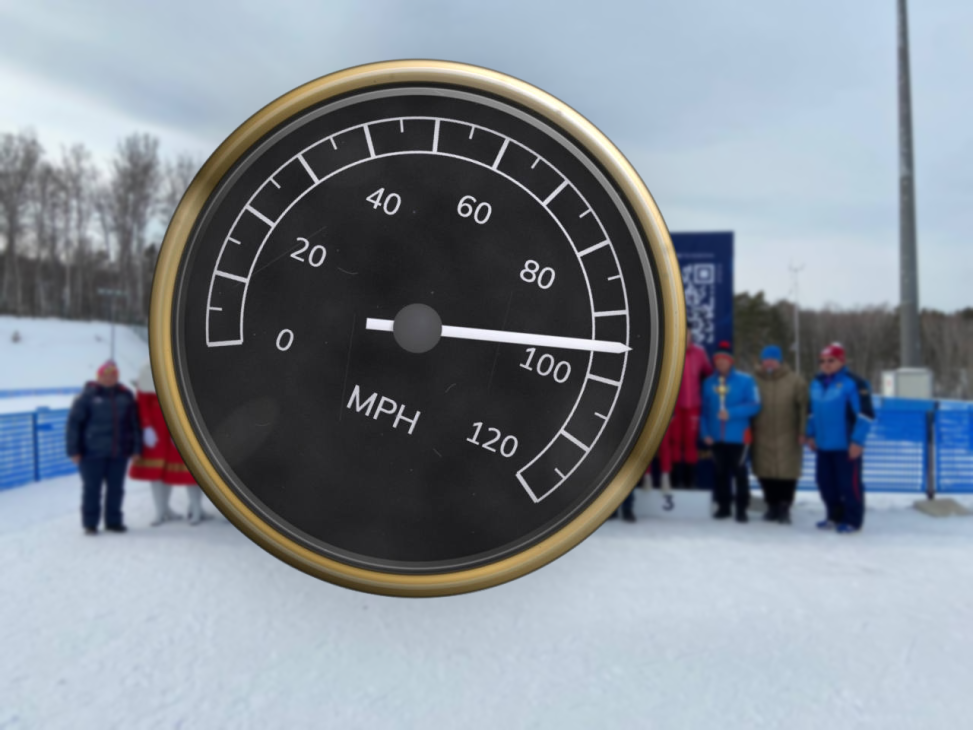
95; mph
